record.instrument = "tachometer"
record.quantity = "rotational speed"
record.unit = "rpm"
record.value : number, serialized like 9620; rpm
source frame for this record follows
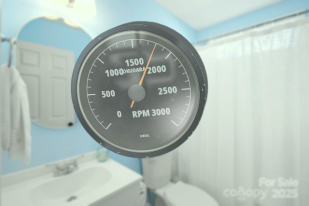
1800; rpm
